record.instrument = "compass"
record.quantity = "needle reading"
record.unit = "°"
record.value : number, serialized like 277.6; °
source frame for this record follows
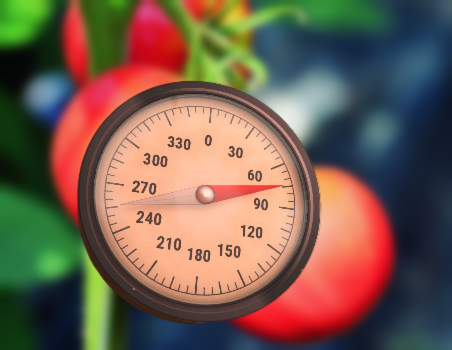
75; °
